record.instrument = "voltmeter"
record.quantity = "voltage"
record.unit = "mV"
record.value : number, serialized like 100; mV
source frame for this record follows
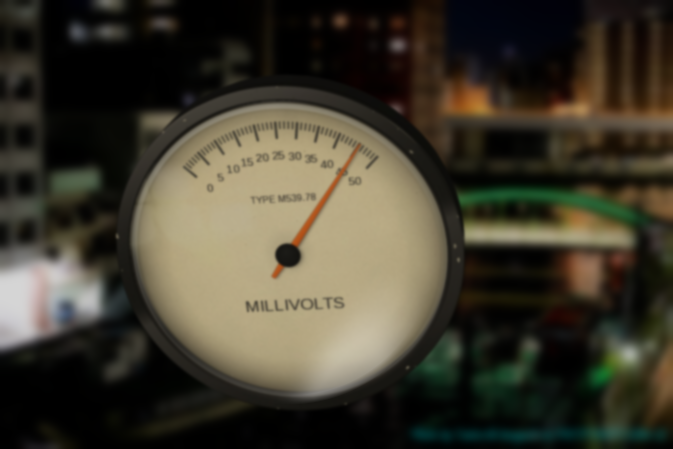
45; mV
